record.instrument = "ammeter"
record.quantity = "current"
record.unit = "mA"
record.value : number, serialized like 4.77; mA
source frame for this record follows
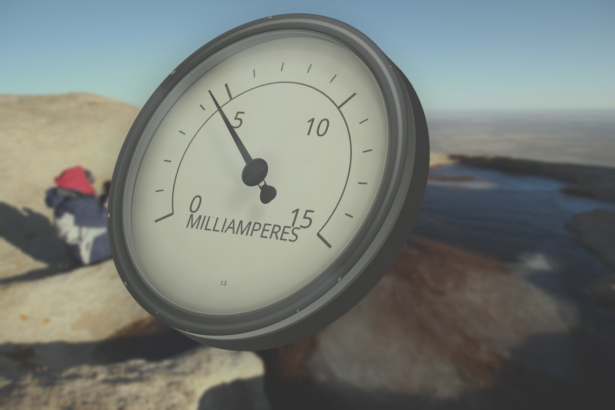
4.5; mA
